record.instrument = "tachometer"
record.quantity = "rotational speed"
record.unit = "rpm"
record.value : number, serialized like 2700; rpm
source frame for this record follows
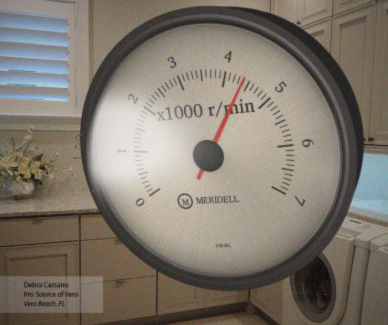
4400; rpm
